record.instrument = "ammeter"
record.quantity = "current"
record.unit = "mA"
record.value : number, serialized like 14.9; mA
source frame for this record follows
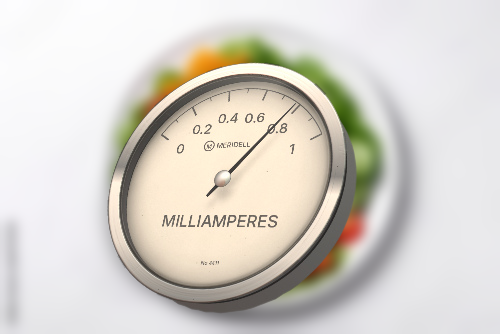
0.8; mA
